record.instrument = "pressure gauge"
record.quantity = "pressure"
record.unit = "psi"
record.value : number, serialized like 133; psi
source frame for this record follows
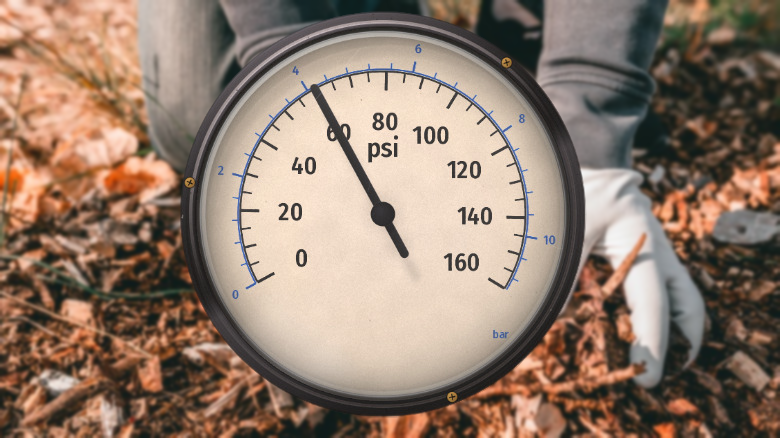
60; psi
